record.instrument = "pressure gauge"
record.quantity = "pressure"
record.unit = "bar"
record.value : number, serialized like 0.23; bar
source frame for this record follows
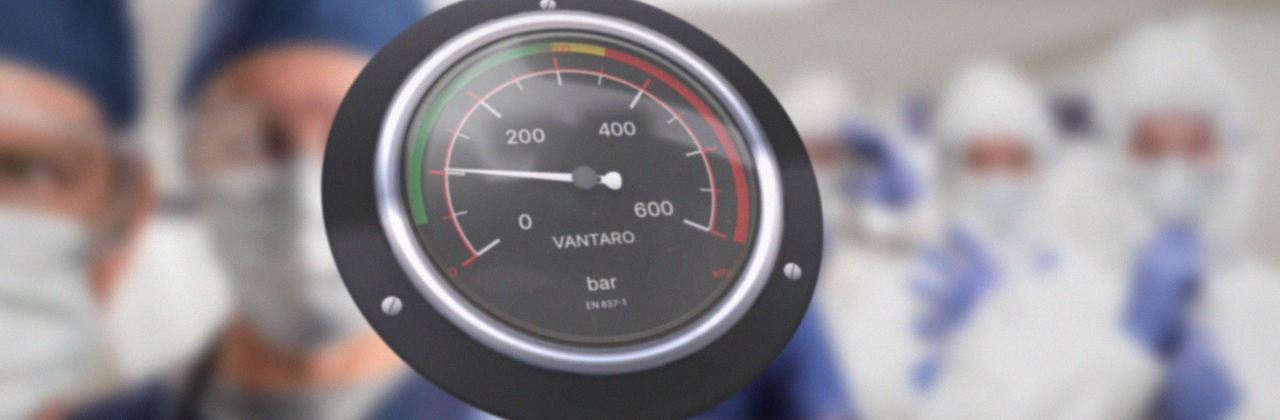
100; bar
